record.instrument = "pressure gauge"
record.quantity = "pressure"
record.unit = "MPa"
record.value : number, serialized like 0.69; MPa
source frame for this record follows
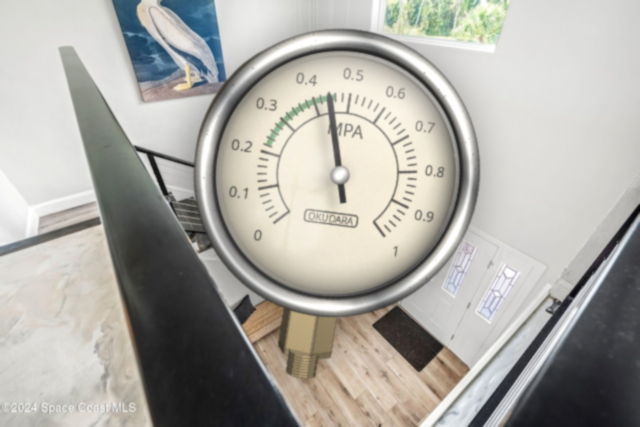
0.44; MPa
